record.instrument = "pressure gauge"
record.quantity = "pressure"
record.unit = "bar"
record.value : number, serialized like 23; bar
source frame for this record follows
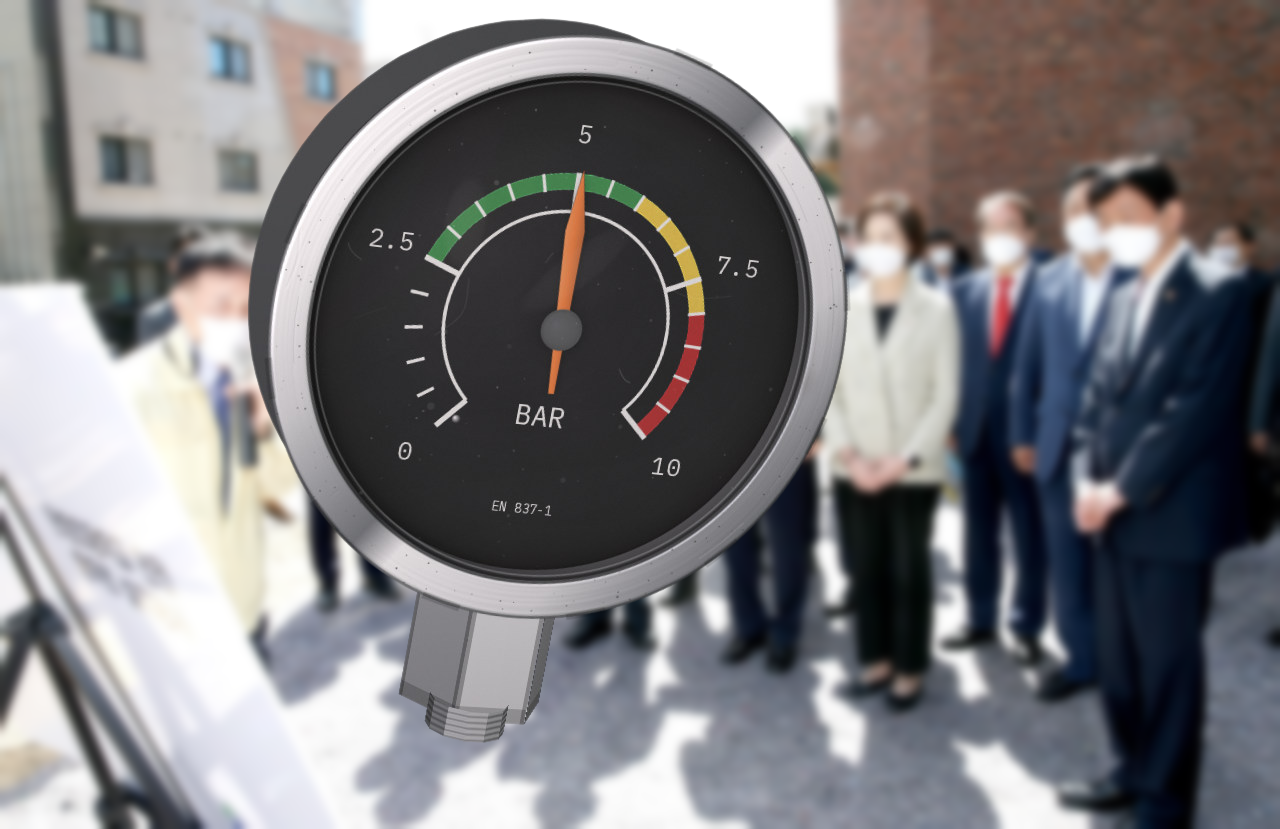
5; bar
